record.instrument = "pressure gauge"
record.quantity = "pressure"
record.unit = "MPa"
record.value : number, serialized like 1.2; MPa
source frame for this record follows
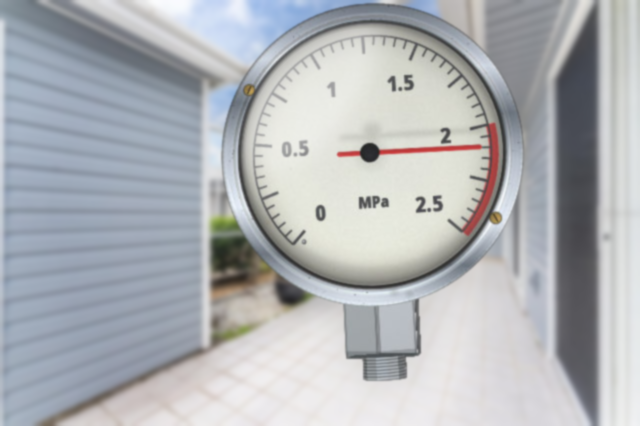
2.1; MPa
